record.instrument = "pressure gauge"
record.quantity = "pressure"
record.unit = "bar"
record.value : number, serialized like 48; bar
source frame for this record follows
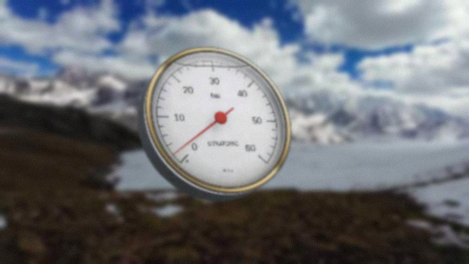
2; bar
